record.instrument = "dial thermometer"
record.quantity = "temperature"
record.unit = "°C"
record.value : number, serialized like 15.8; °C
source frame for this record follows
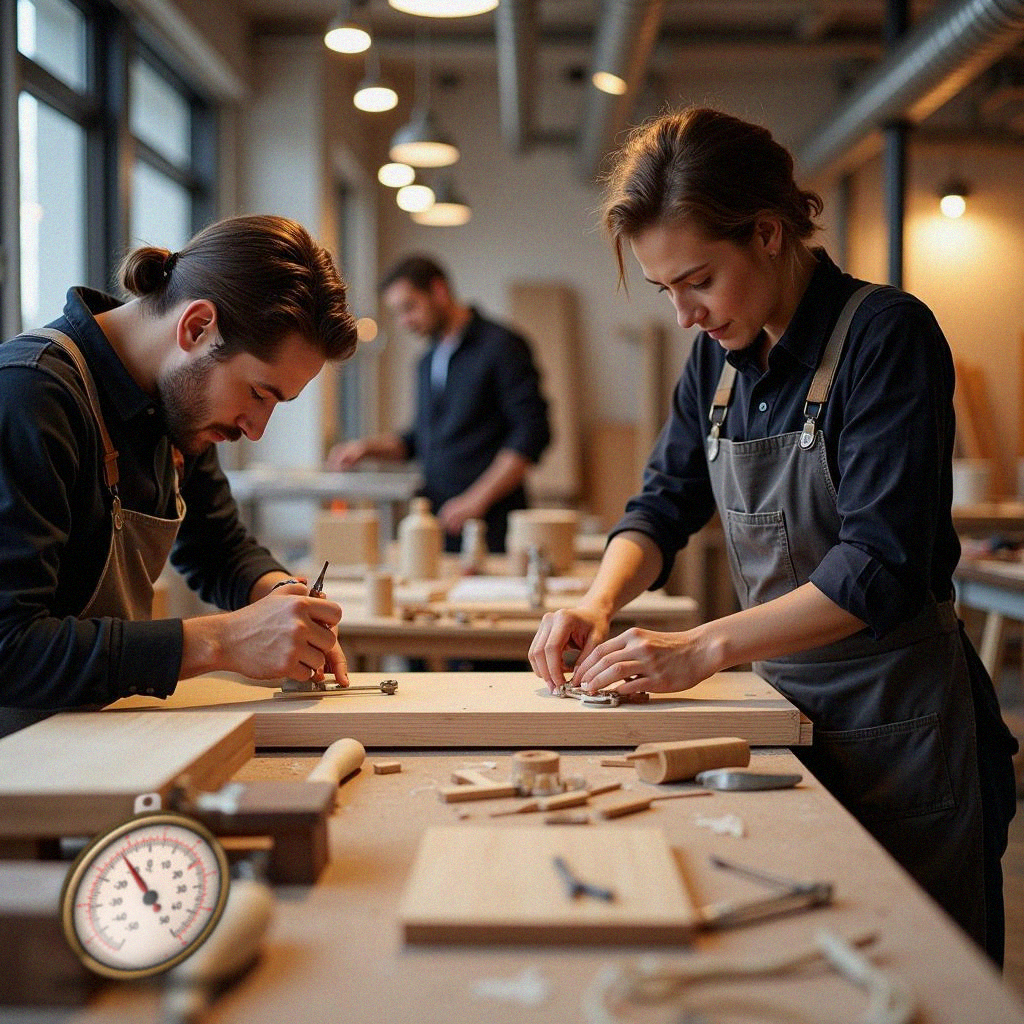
-10; °C
